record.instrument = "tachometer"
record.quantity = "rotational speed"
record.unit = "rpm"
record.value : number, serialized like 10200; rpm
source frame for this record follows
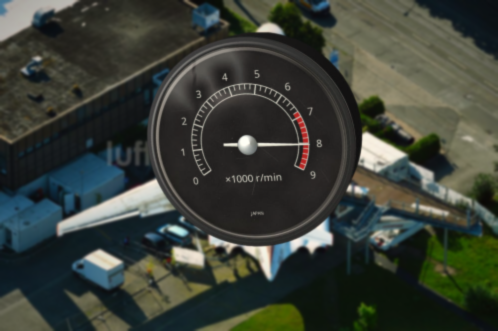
8000; rpm
